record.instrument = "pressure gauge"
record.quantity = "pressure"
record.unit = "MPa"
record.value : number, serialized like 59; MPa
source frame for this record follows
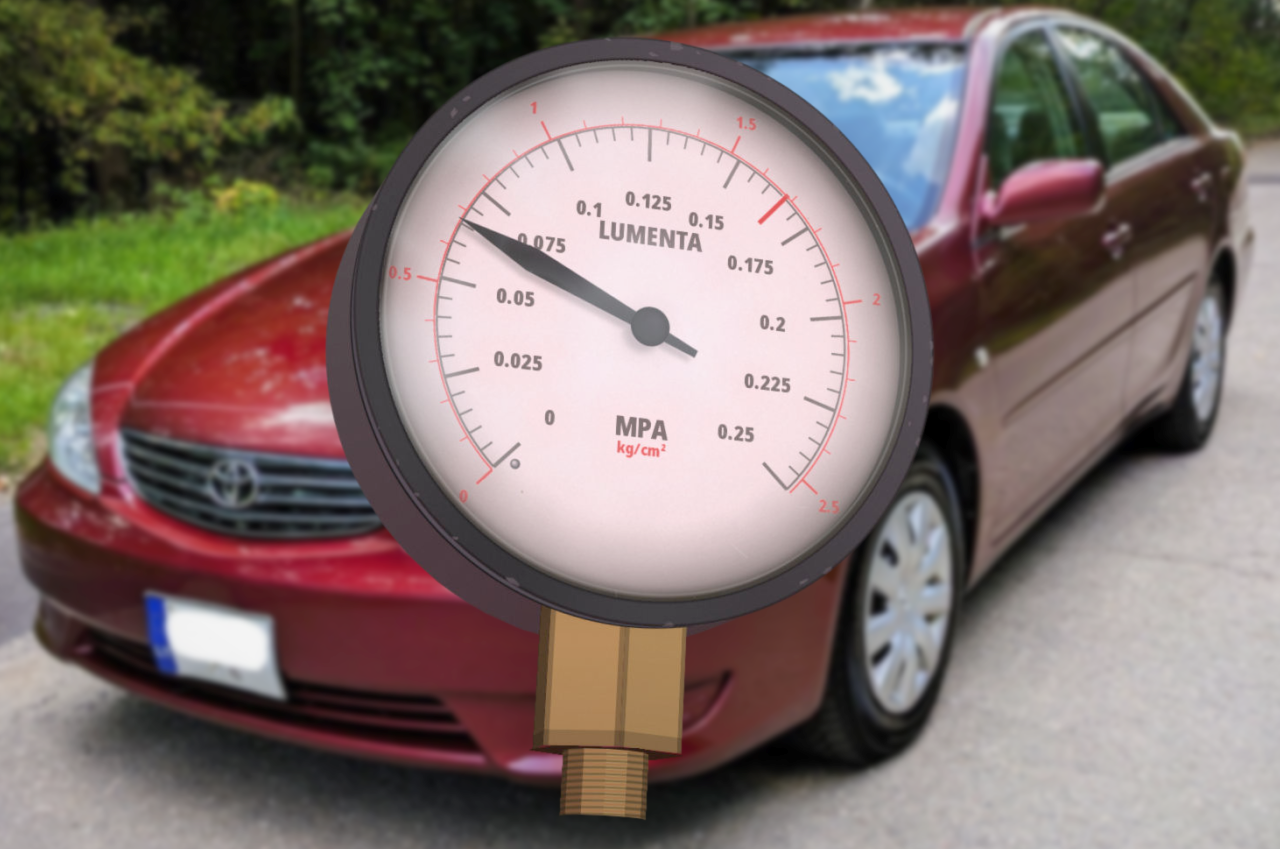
0.065; MPa
